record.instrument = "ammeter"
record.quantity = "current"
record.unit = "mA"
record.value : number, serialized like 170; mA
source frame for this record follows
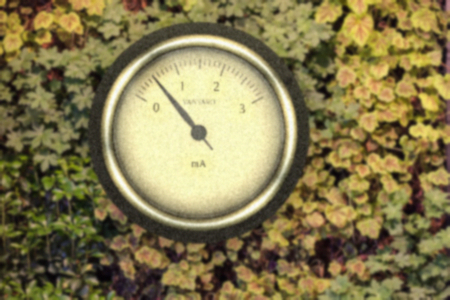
0.5; mA
